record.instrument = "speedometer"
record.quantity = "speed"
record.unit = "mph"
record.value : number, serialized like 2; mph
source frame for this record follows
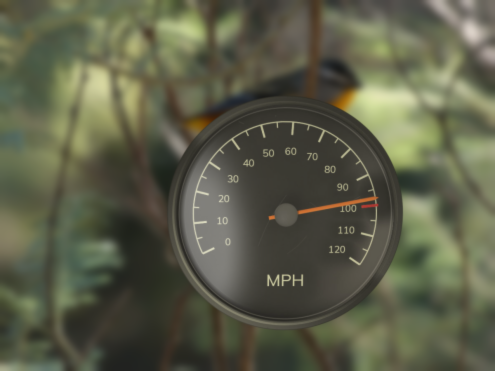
97.5; mph
